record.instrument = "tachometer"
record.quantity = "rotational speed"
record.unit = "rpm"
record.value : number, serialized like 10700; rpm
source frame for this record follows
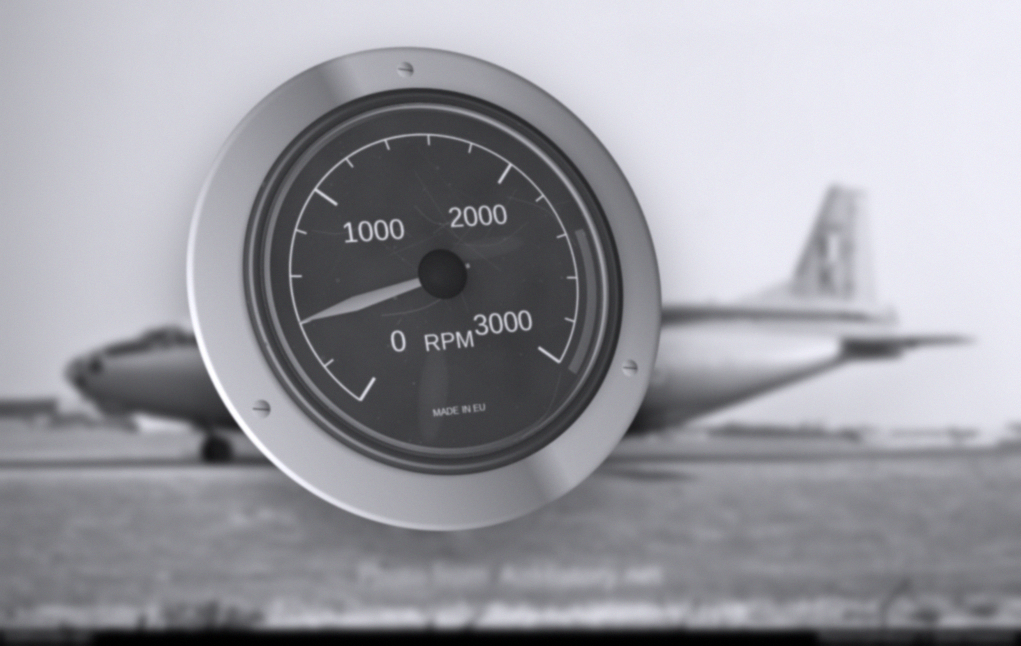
400; rpm
